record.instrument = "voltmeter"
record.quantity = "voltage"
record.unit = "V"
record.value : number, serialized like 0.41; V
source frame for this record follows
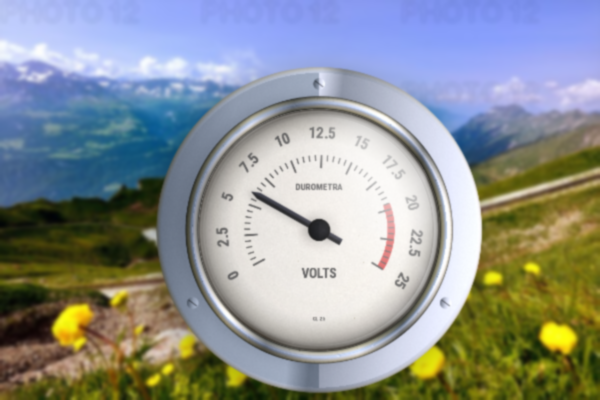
6; V
